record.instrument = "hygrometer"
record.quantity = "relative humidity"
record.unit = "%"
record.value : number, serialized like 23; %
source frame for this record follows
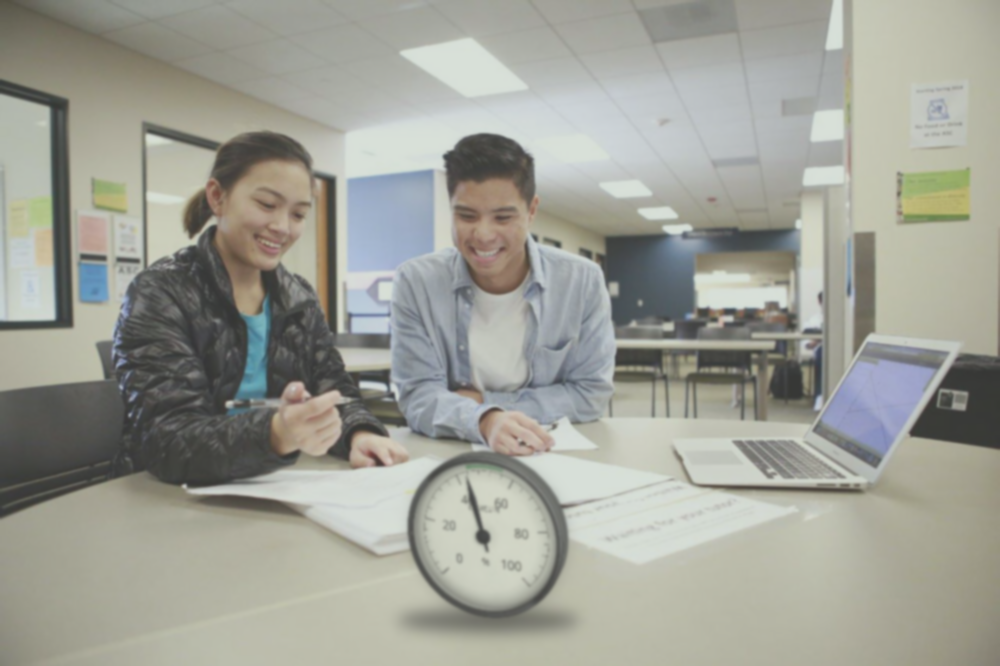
44; %
